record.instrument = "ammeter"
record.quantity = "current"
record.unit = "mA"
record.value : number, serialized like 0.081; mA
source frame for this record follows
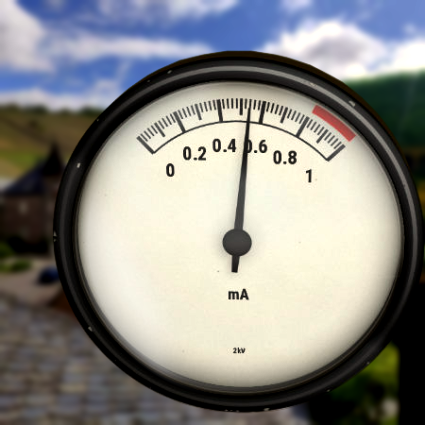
0.54; mA
